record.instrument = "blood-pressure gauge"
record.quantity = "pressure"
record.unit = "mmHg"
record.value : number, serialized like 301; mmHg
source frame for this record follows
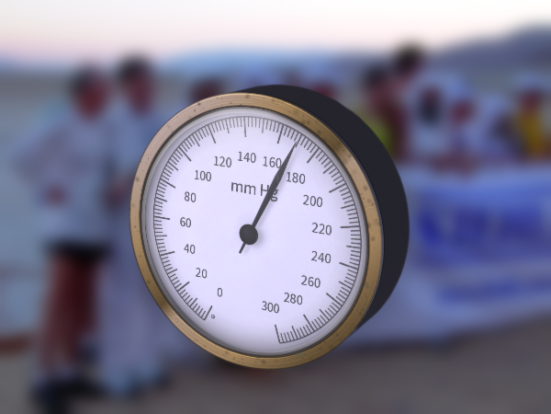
170; mmHg
